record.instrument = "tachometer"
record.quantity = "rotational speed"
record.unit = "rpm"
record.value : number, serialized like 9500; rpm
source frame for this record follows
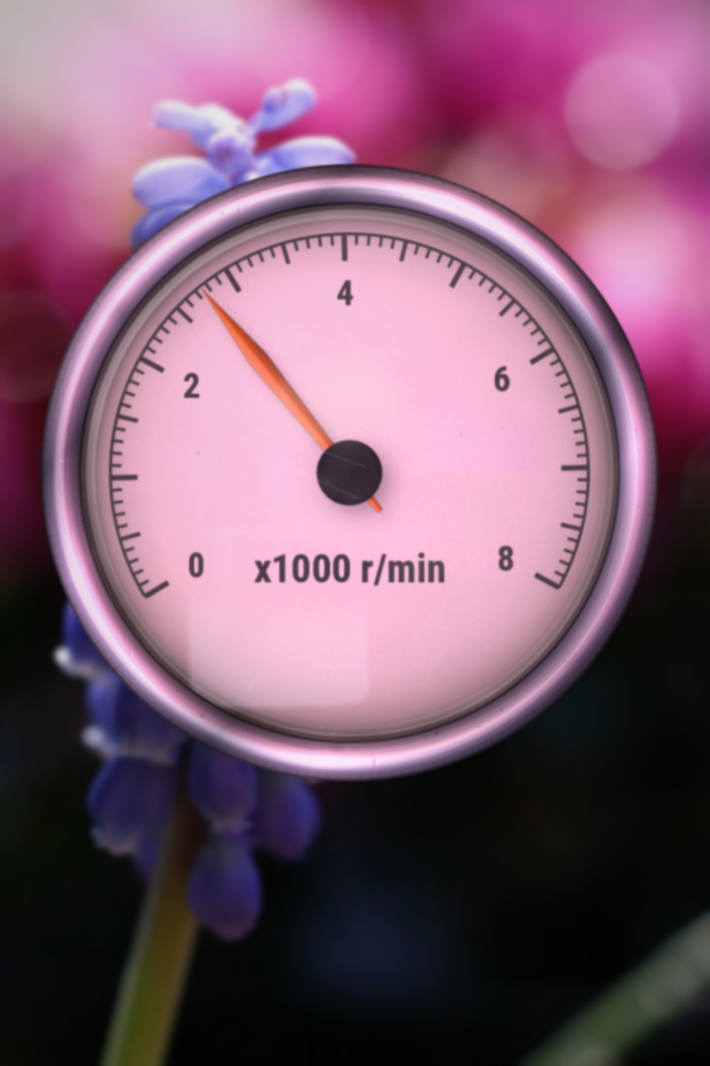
2750; rpm
